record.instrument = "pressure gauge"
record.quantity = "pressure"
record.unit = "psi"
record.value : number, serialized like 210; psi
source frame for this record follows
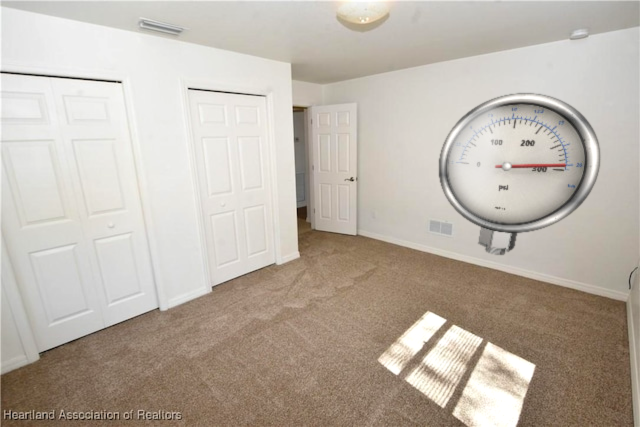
290; psi
